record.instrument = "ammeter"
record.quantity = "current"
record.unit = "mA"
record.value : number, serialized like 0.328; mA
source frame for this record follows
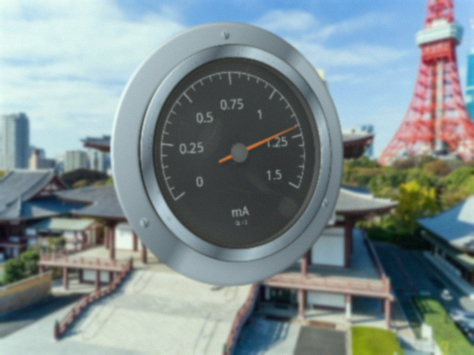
1.2; mA
